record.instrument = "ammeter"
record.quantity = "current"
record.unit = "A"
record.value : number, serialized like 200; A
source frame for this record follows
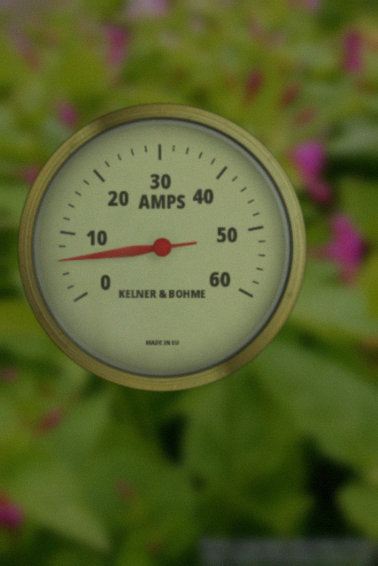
6; A
